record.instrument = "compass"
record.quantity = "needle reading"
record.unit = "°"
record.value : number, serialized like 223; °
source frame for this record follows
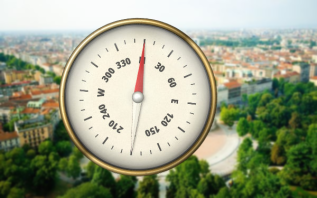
0; °
